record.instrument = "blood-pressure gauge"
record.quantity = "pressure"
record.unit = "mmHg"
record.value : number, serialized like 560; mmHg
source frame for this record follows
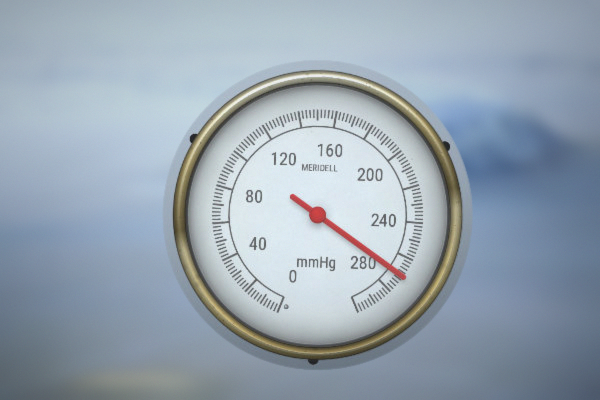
270; mmHg
